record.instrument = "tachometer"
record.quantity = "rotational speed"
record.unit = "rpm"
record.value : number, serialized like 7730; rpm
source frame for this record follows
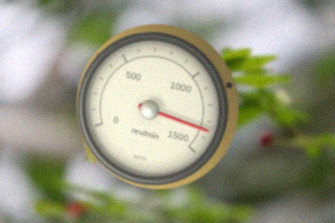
1350; rpm
